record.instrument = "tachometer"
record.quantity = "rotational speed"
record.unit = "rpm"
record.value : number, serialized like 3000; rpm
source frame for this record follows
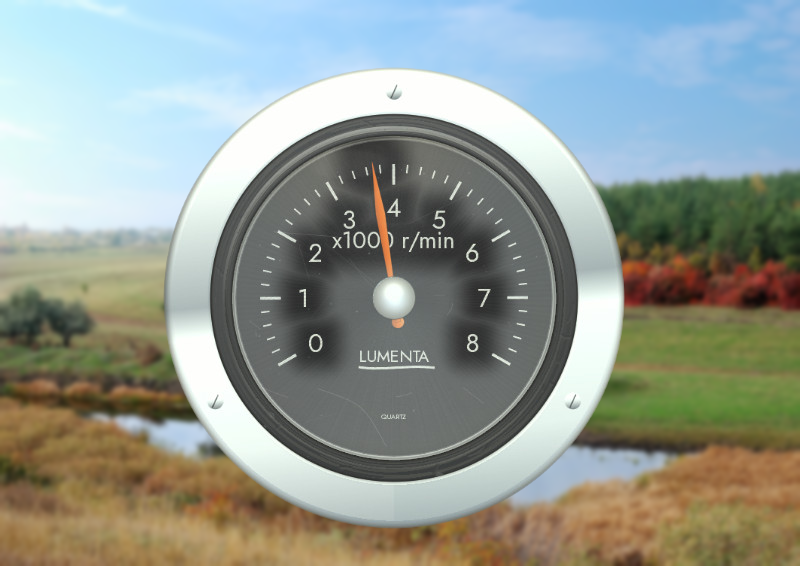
3700; rpm
